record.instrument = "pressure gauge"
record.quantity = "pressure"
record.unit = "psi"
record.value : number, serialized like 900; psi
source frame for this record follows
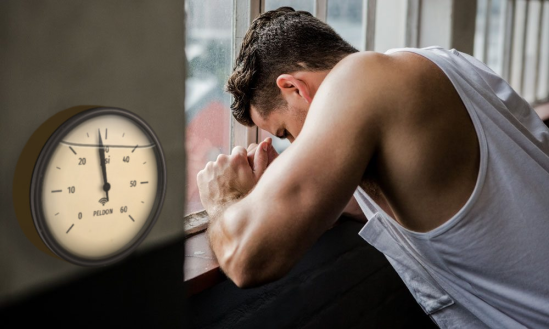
27.5; psi
